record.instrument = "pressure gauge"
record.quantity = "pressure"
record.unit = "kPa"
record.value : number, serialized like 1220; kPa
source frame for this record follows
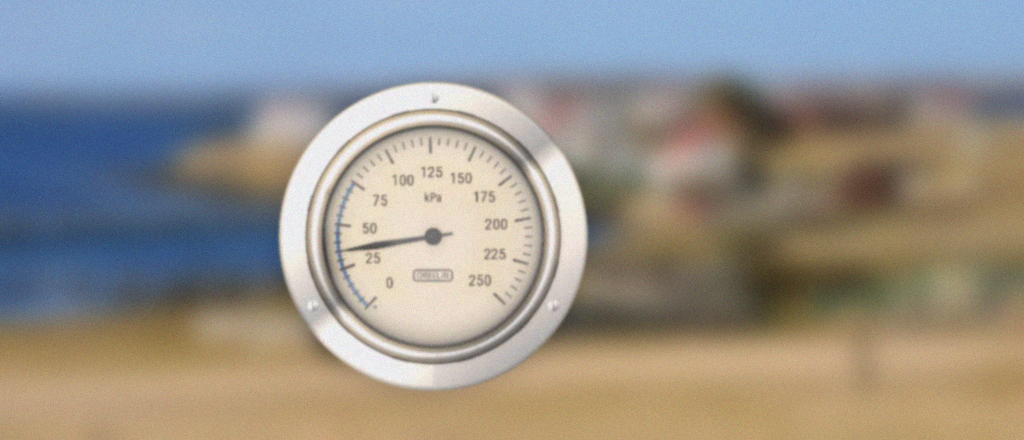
35; kPa
